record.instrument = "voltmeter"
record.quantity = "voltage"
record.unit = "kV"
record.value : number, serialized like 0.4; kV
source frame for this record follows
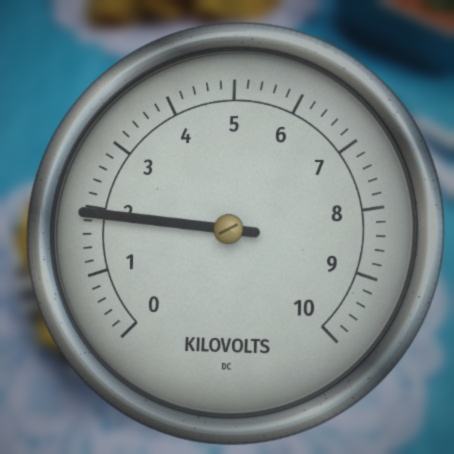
1.9; kV
